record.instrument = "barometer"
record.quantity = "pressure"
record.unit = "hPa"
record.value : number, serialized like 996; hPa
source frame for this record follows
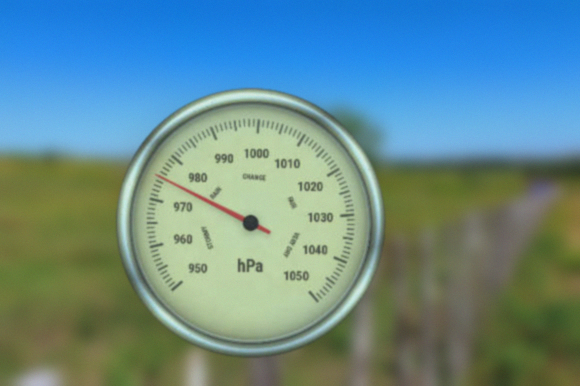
975; hPa
